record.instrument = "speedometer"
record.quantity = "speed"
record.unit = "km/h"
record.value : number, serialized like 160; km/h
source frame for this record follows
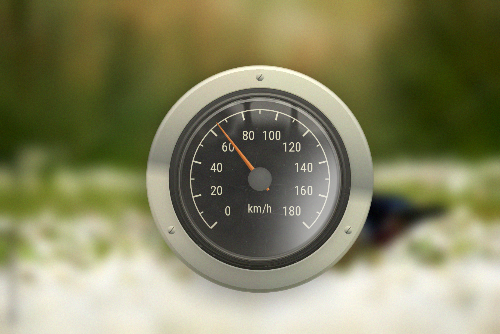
65; km/h
